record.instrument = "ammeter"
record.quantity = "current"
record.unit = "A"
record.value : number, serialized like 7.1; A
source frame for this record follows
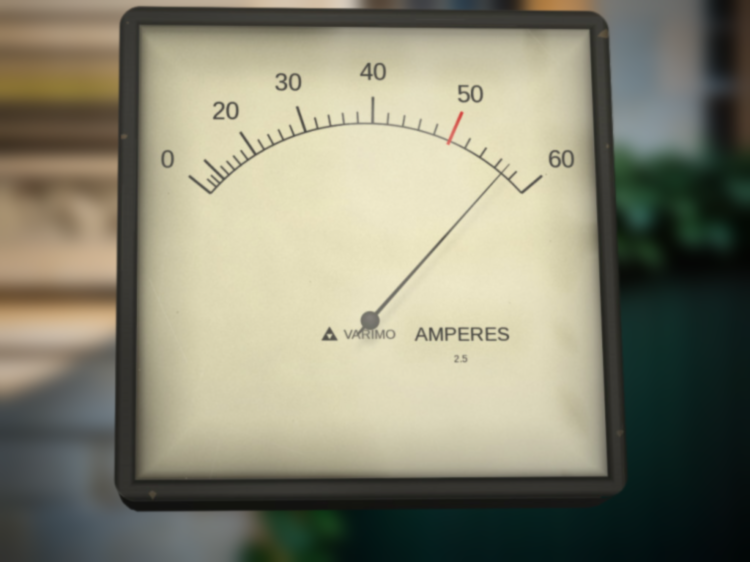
57; A
